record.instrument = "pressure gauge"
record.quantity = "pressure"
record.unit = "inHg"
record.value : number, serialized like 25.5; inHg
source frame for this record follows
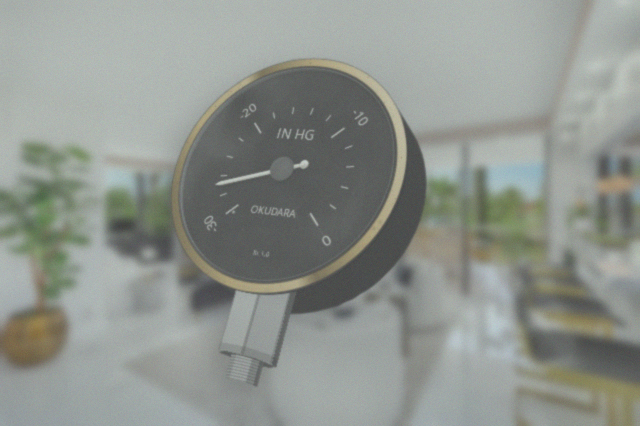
-27; inHg
